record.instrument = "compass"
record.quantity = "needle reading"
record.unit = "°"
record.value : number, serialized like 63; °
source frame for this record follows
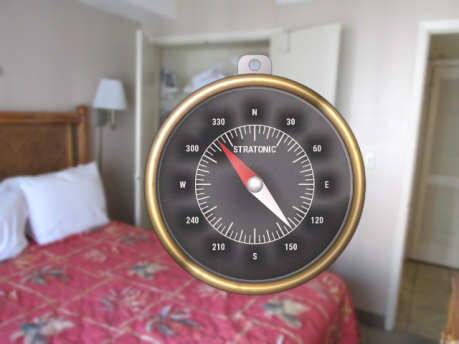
320; °
